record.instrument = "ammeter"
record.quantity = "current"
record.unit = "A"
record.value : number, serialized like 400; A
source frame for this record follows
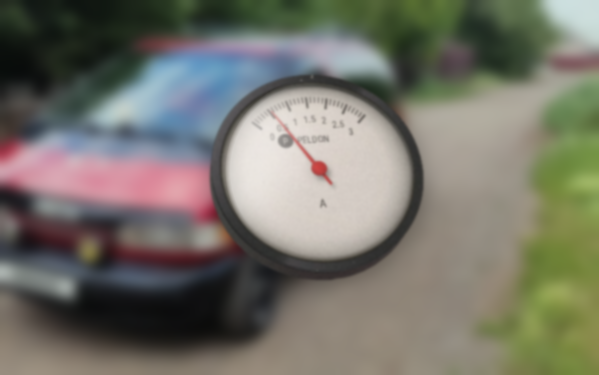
0.5; A
